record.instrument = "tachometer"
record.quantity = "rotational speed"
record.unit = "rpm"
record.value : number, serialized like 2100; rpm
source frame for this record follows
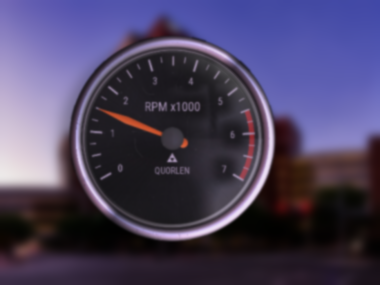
1500; rpm
